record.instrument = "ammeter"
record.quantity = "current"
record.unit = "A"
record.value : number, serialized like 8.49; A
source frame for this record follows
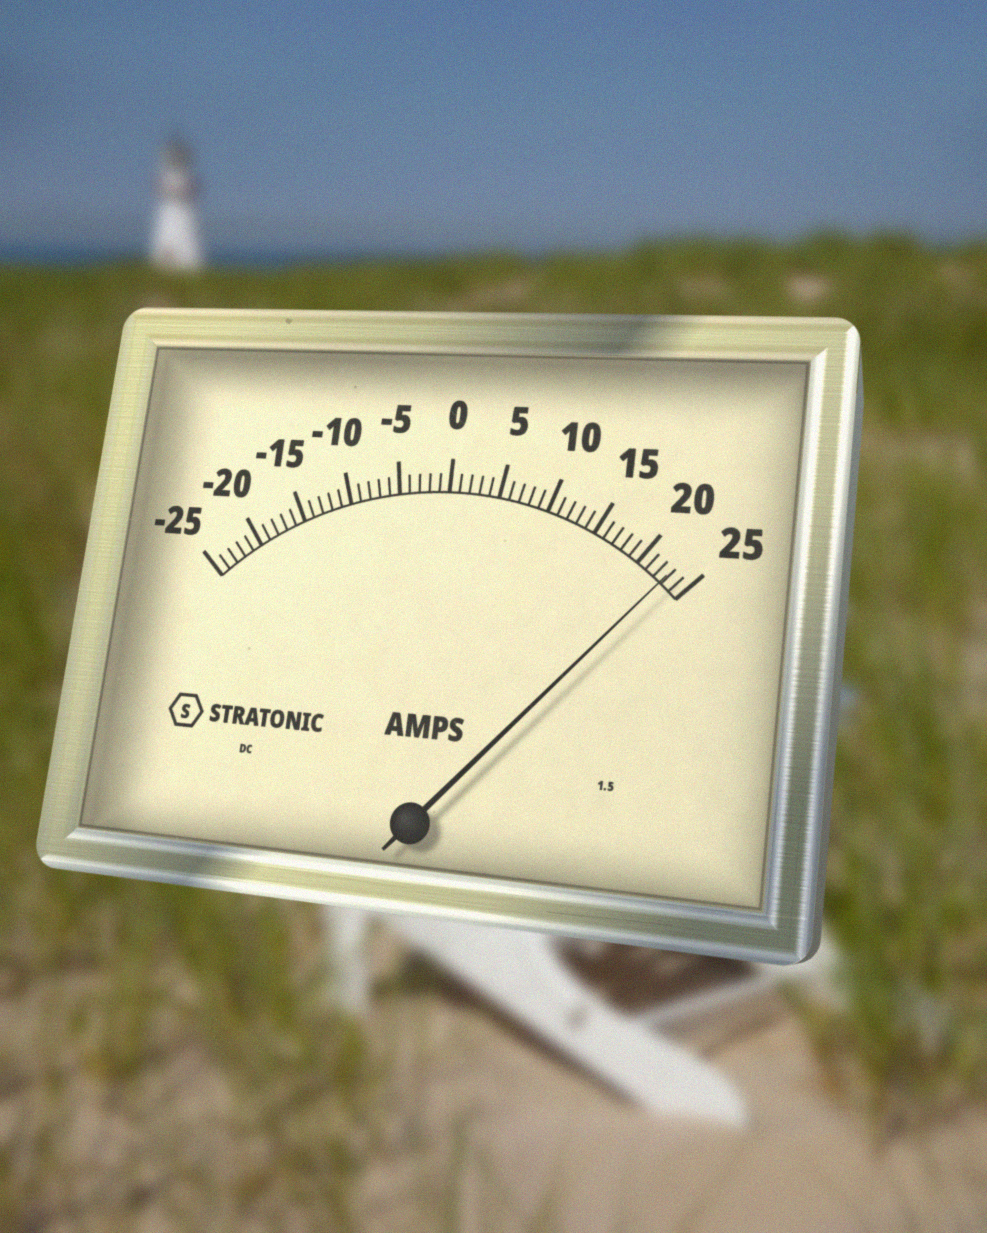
23; A
